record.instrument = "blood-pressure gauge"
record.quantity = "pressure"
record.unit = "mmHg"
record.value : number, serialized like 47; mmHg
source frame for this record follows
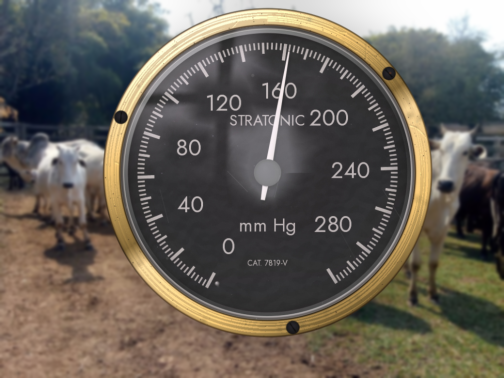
162; mmHg
